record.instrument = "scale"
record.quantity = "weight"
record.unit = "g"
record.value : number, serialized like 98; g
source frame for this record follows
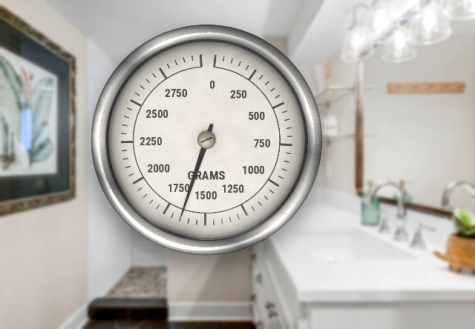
1650; g
